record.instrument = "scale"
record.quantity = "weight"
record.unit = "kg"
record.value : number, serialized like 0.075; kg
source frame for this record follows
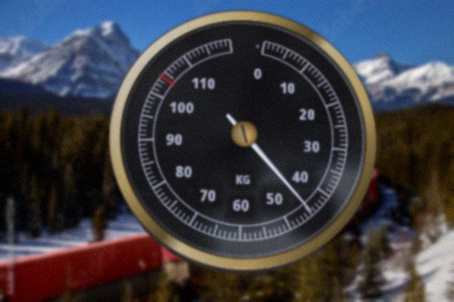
45; kg
